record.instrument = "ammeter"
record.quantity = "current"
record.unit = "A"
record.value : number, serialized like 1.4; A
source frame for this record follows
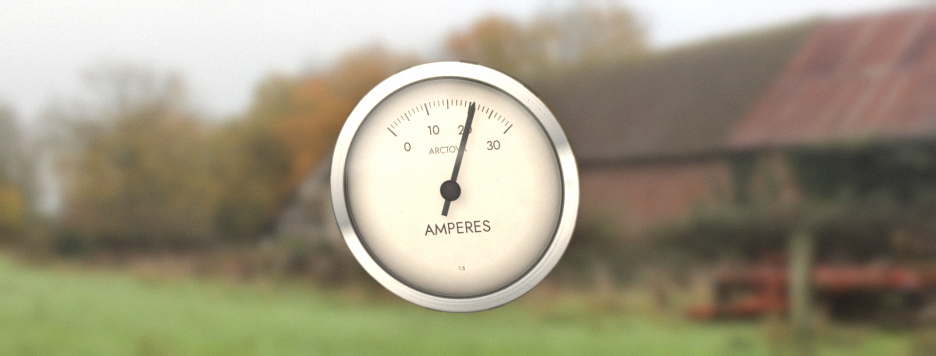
21; A
